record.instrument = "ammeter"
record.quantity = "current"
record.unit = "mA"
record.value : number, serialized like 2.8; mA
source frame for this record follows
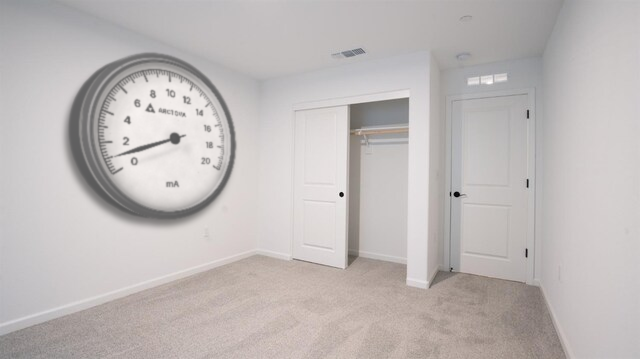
1; mA
